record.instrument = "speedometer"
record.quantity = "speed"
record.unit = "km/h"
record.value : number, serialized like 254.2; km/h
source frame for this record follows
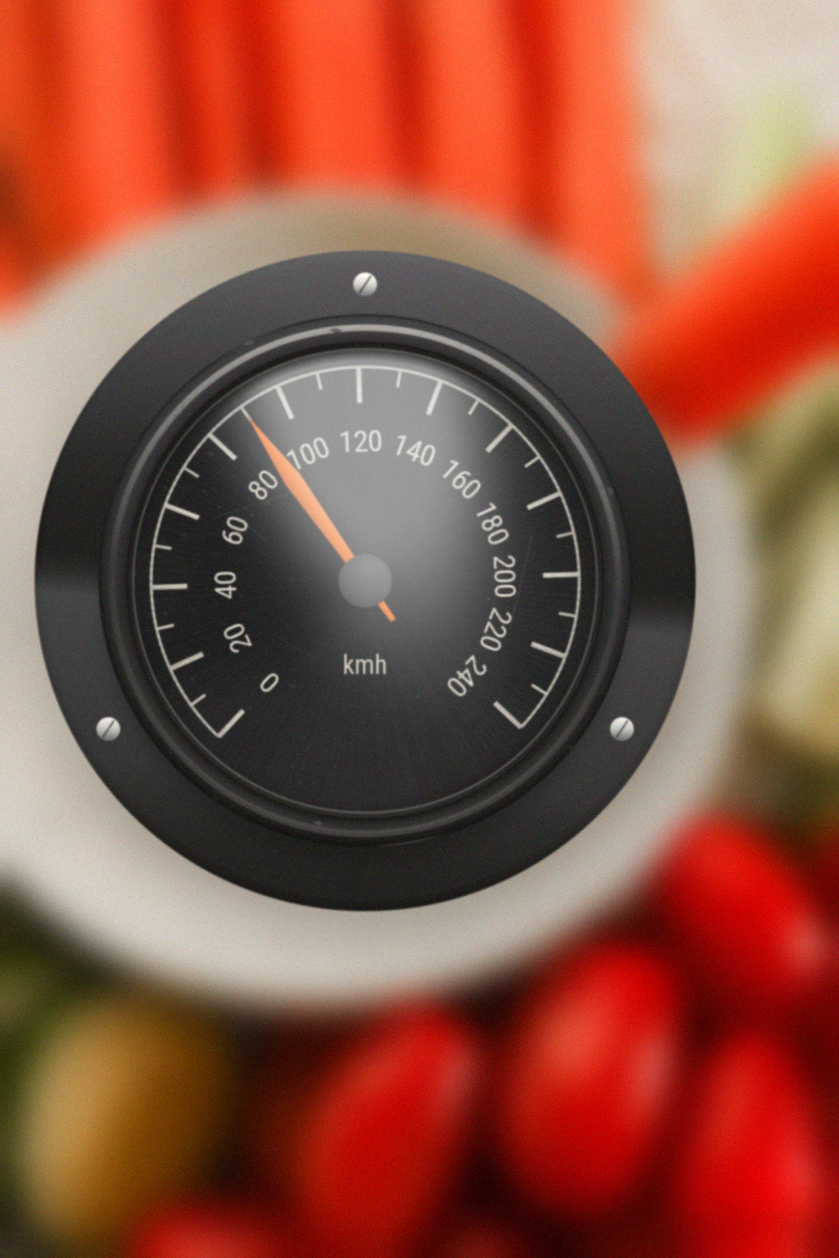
90; km/h
